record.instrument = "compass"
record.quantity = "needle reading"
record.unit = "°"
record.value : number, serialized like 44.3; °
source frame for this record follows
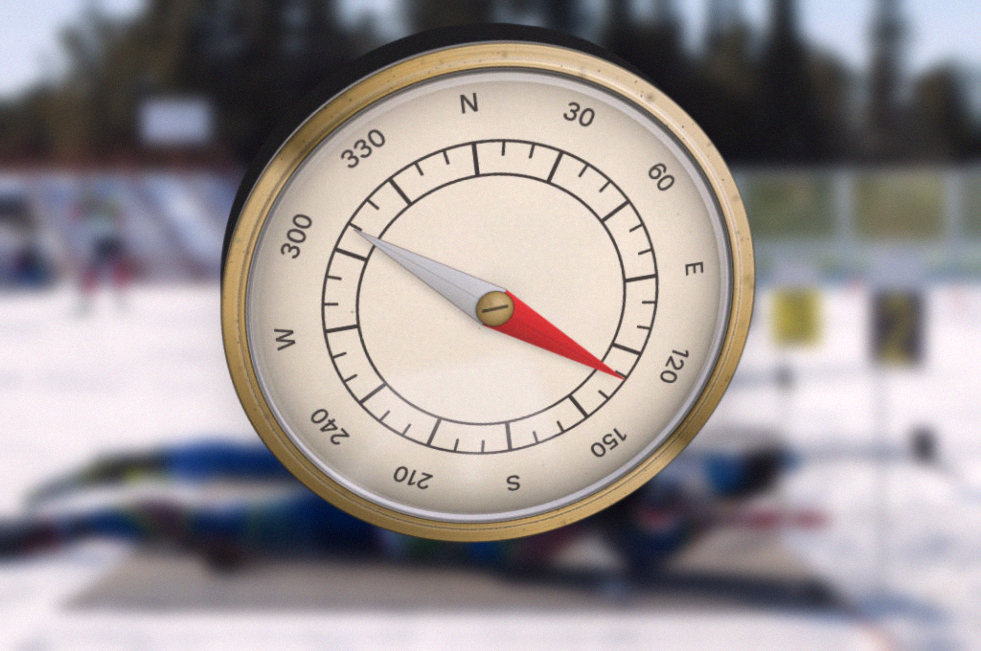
130; °
